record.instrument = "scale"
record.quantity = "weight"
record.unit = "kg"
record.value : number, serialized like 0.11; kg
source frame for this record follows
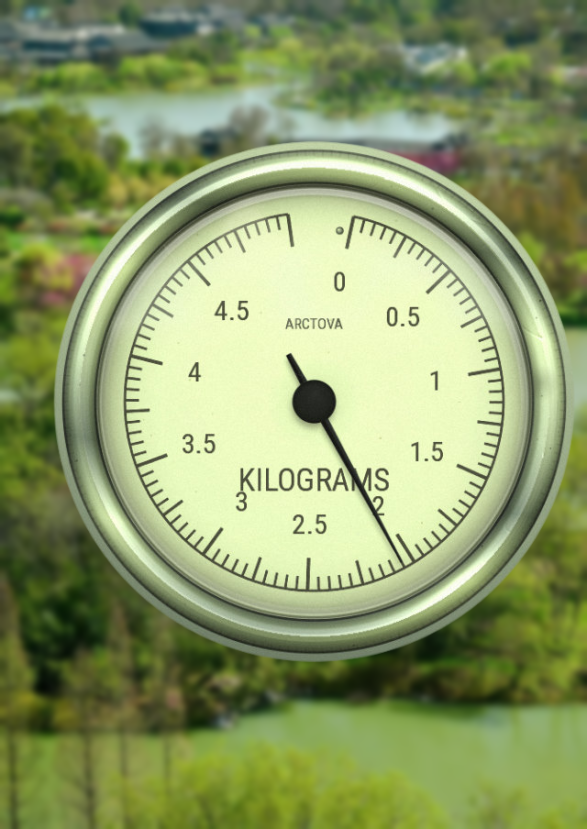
2.05; kg
